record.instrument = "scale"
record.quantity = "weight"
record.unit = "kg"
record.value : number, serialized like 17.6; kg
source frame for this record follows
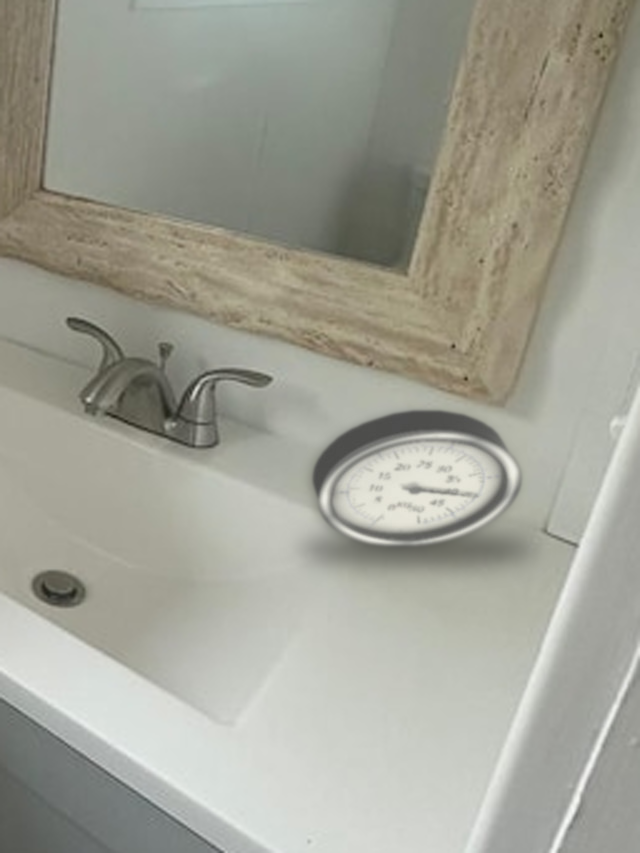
40; kg
